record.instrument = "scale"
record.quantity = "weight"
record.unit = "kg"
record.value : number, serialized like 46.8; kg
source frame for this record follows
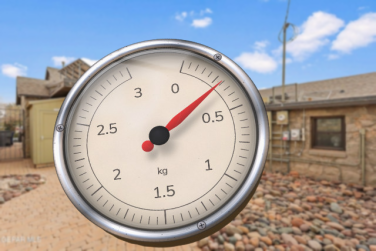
0.3; kg
